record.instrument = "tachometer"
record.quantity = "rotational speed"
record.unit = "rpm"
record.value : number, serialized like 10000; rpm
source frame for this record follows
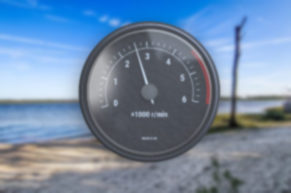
2600; rpm
